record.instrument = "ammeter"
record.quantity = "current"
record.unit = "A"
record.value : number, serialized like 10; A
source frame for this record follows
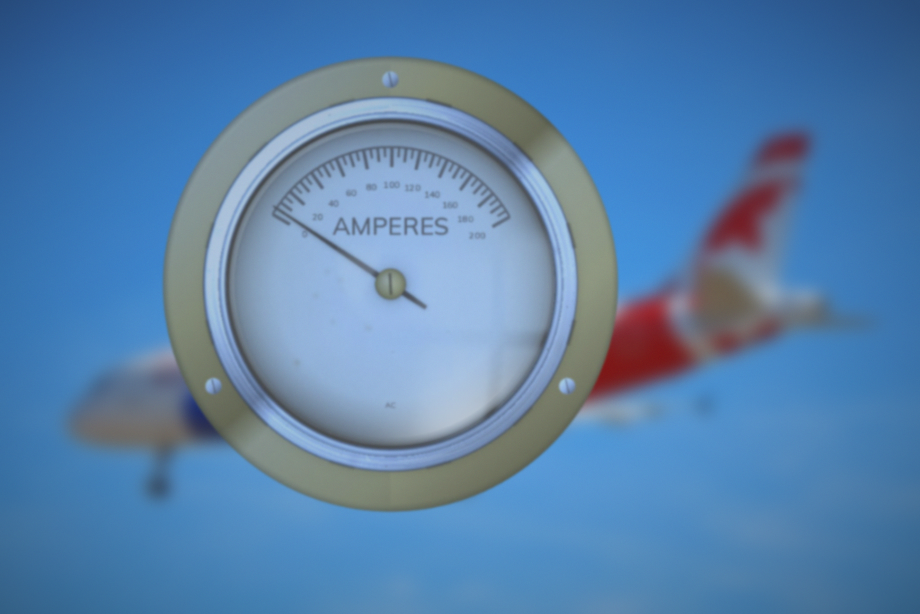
5; A
